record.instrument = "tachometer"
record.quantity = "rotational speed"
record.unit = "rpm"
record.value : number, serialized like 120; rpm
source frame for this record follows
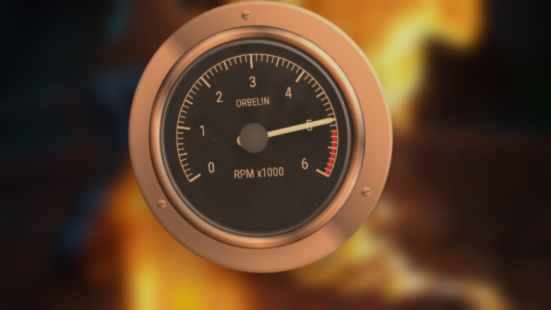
5000; rpm
